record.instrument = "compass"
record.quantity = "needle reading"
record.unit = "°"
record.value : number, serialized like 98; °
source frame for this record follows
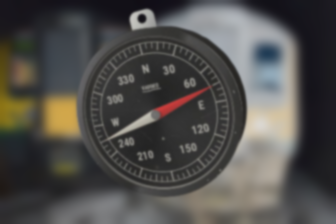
75; °
